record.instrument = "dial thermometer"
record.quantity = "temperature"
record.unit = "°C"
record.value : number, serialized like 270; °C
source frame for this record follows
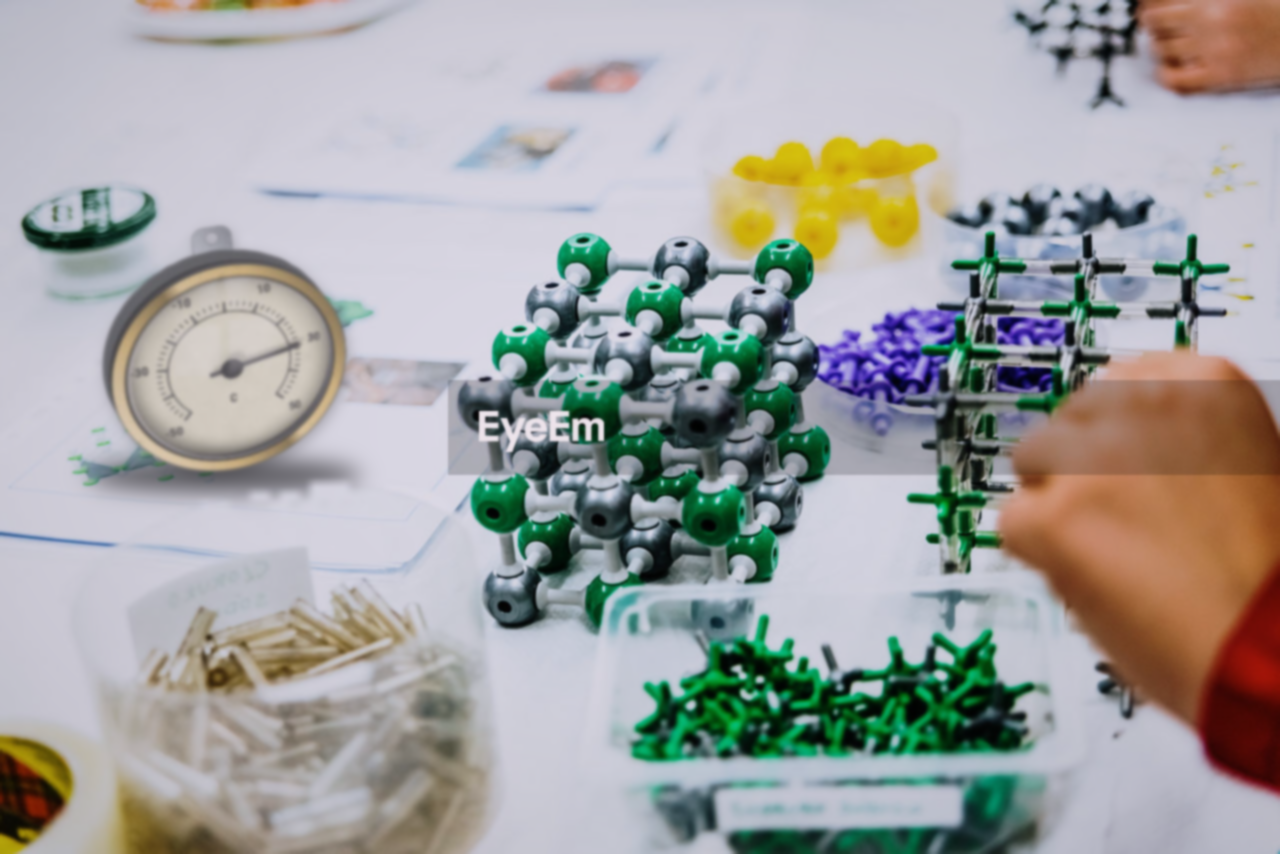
30; °C
